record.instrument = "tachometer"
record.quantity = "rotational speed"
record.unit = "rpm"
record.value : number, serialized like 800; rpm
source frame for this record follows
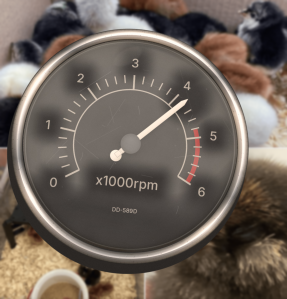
4200; rpm
